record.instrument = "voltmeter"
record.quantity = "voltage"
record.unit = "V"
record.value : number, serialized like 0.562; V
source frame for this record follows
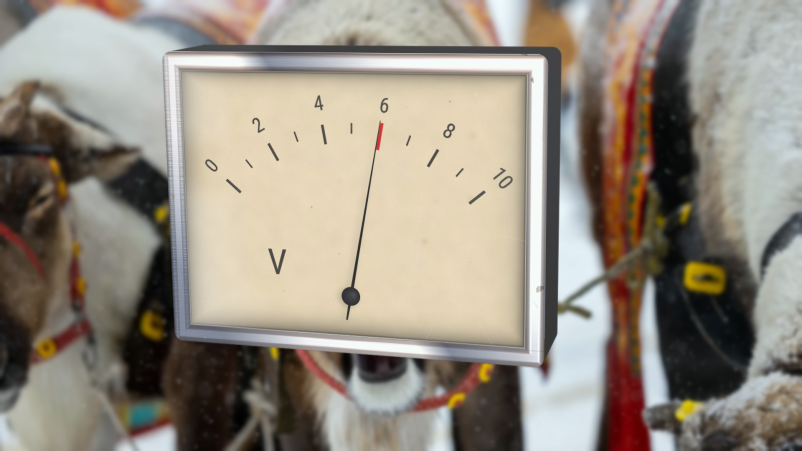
6; V
